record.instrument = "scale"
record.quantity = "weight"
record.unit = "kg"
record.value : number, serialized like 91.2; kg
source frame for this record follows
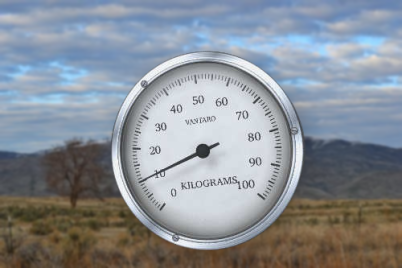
10; kg
